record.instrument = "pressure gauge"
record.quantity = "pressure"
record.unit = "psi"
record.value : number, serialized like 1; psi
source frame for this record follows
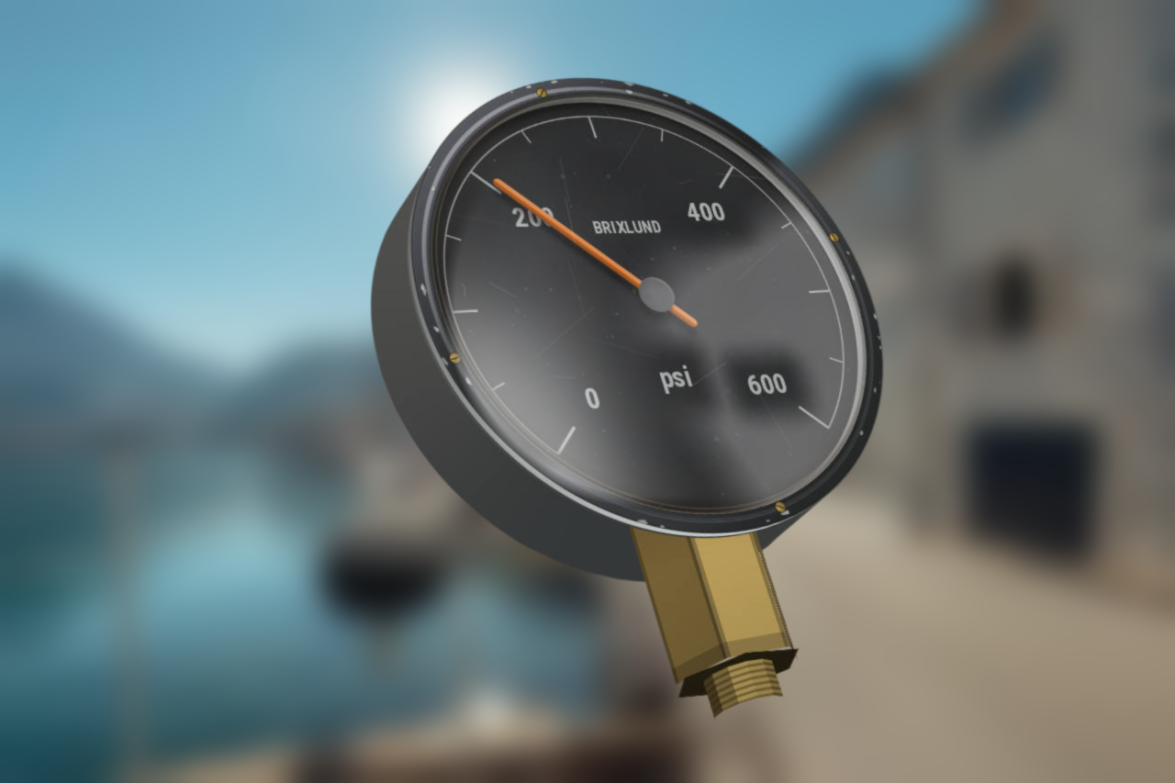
200; psi
